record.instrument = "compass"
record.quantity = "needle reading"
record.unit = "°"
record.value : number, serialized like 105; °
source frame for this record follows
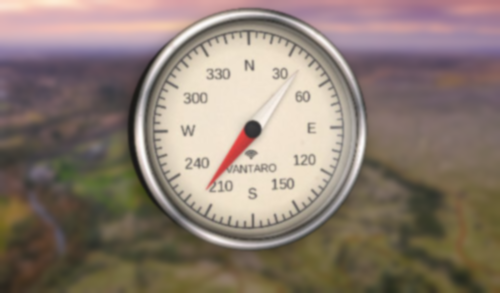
220; °
